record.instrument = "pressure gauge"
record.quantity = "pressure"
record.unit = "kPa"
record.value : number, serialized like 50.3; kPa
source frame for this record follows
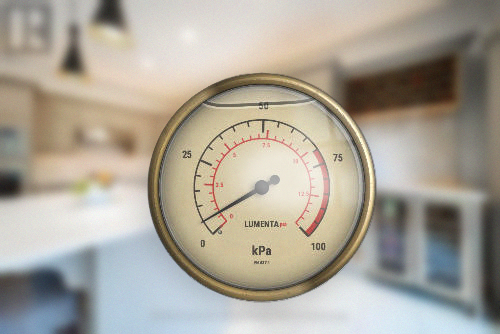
5; kPa
